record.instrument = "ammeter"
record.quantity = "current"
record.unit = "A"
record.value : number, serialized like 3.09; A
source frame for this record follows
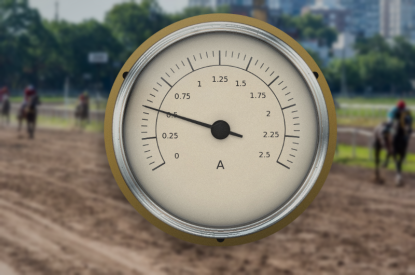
0.5; A
